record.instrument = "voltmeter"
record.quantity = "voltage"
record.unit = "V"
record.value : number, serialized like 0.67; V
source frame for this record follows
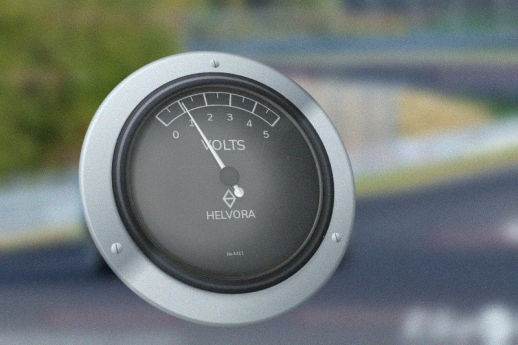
1; V
